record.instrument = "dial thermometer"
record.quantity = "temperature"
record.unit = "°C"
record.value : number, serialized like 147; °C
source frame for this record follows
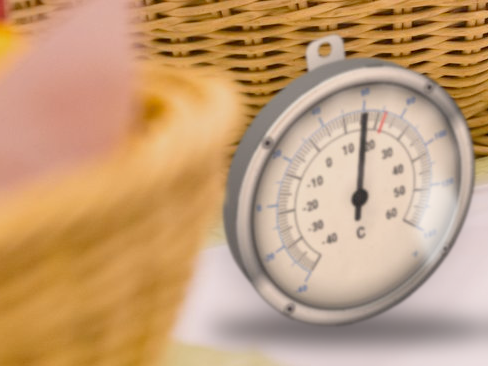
15; °C
